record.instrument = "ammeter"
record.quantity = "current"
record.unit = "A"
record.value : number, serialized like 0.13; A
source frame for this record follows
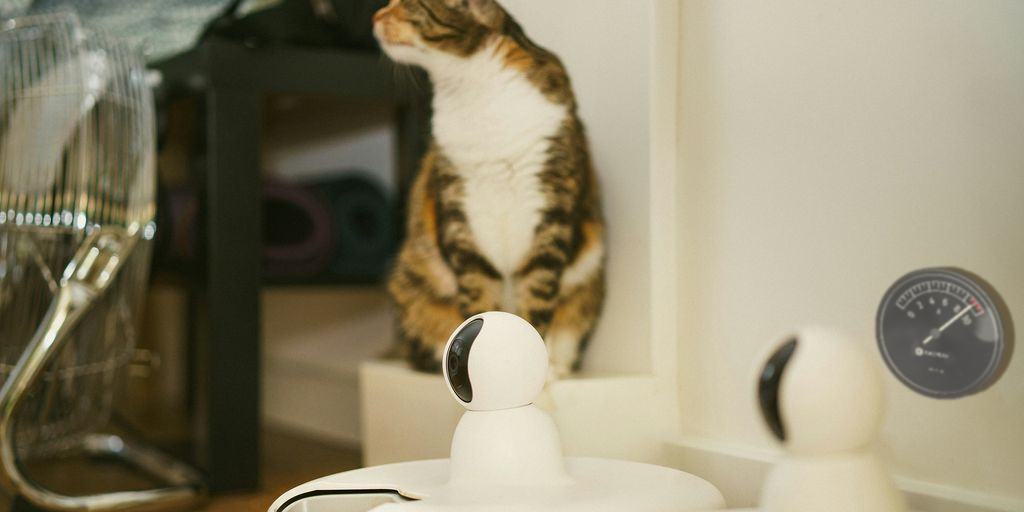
9; A
